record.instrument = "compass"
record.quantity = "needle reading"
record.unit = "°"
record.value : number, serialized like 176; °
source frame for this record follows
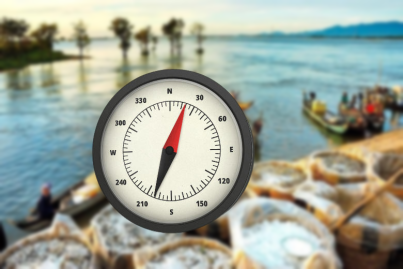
20; °
